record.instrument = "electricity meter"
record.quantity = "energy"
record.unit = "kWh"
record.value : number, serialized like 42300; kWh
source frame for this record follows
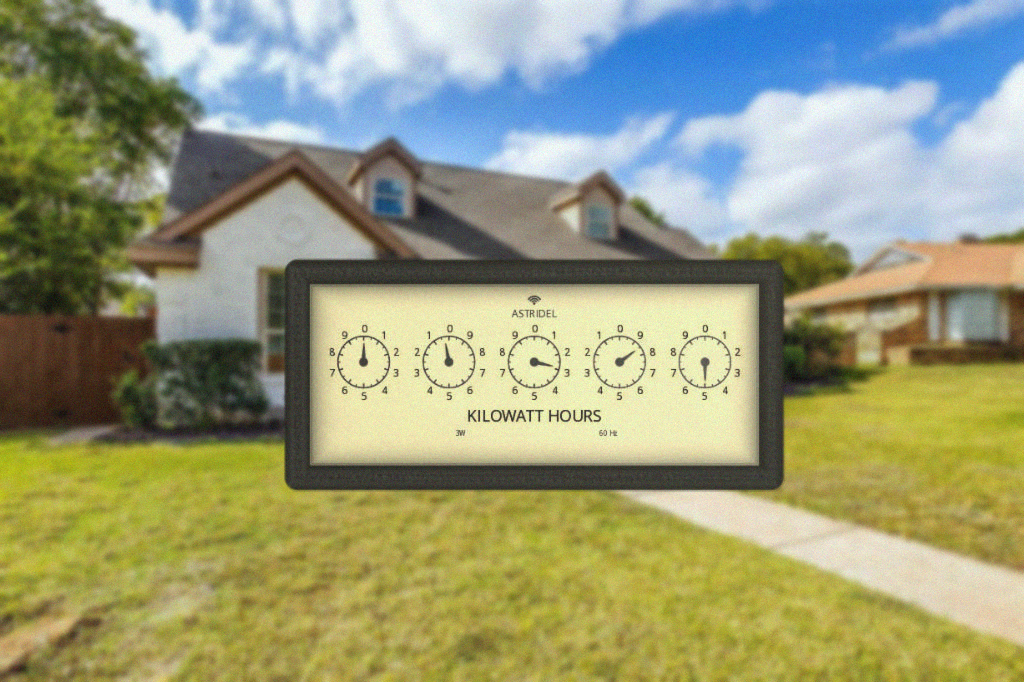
285; kWh
